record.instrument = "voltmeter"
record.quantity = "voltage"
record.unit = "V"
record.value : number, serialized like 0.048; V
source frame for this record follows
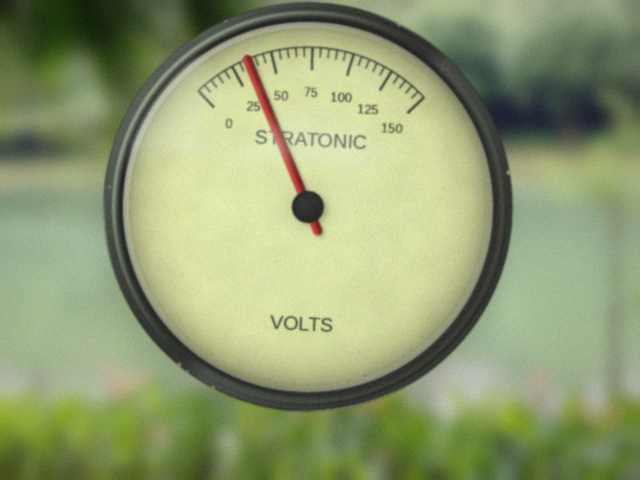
35; V
